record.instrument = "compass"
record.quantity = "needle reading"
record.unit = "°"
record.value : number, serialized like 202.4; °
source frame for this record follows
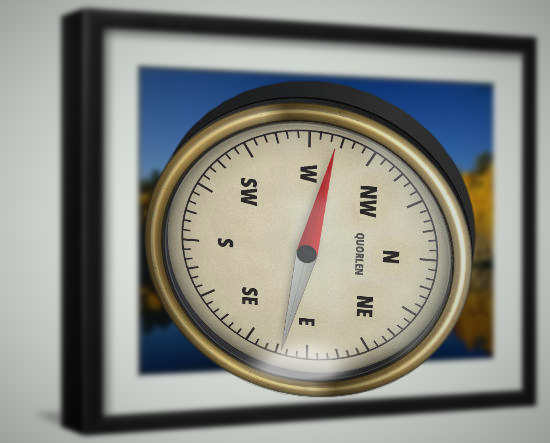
282.5; °
